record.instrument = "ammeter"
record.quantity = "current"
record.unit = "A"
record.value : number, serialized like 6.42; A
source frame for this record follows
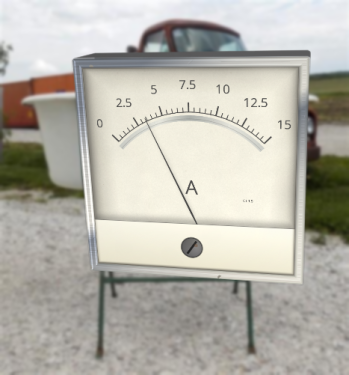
3.5; A
